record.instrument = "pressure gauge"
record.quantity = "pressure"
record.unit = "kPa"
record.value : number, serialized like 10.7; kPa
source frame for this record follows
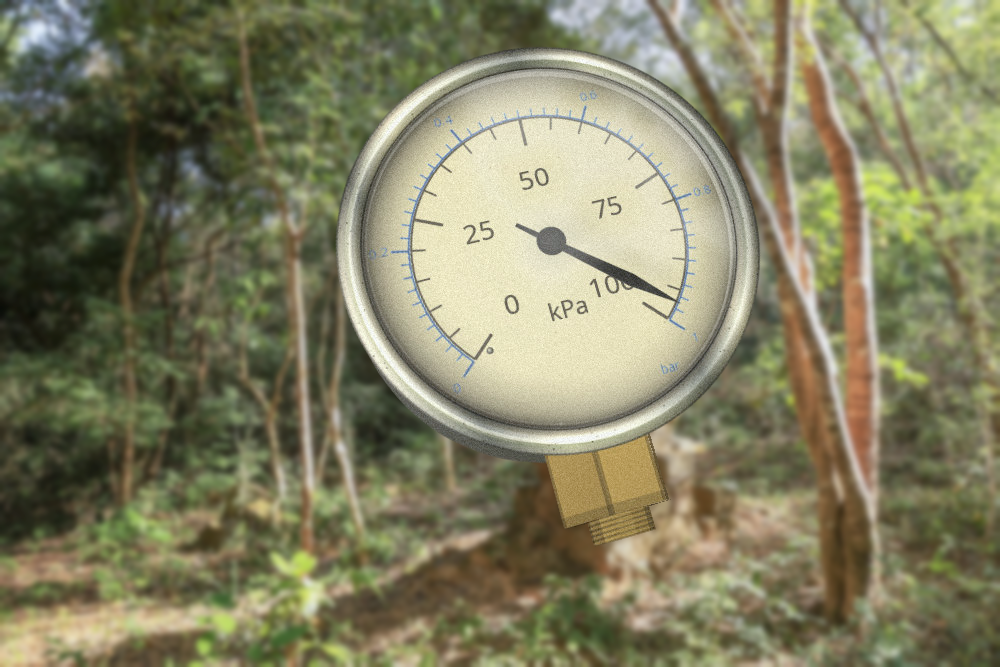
97.5; kPa
